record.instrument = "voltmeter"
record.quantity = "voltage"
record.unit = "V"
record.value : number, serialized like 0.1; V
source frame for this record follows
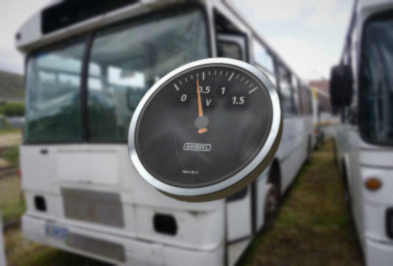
0.4; V
